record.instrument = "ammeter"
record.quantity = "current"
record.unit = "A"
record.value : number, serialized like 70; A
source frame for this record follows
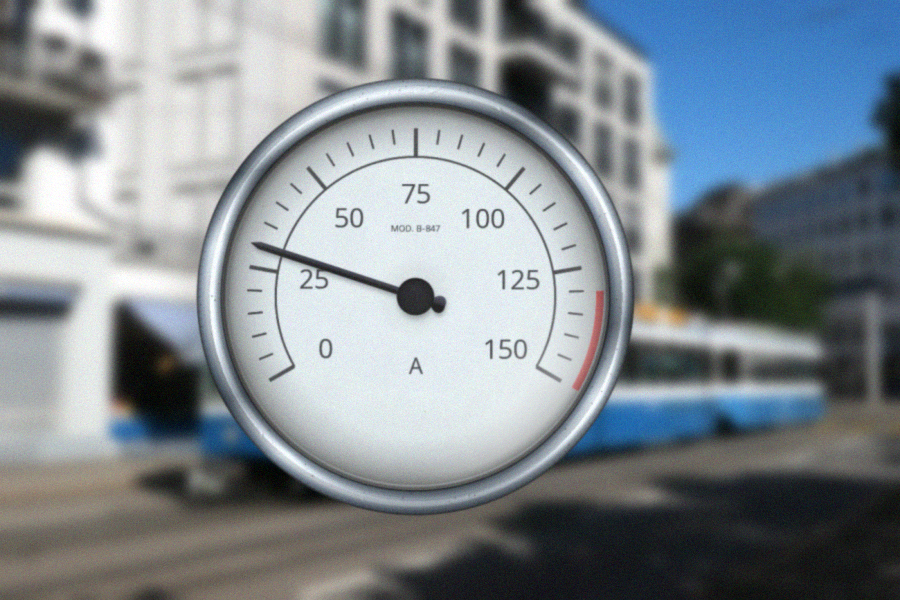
30; A
